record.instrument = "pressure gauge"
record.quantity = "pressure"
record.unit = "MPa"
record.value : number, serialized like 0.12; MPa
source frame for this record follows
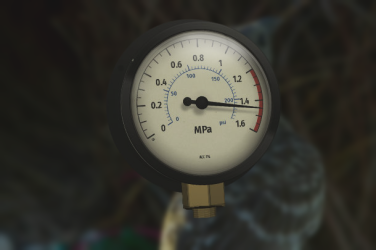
1.45; MPa
